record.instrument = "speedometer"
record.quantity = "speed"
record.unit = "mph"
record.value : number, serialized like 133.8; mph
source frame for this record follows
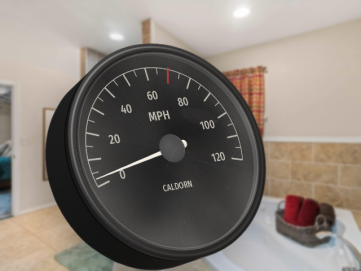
2.5; mph
